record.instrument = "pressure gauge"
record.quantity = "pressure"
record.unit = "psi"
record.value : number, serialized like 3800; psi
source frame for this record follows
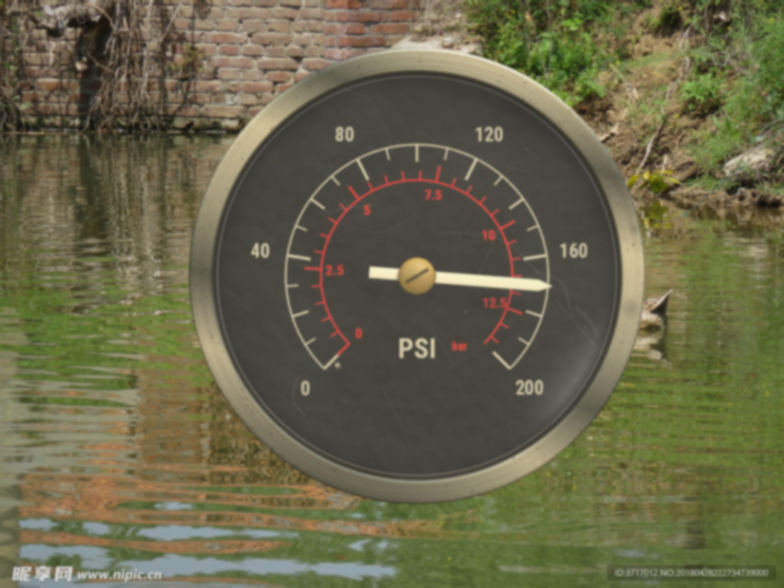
170; psi
